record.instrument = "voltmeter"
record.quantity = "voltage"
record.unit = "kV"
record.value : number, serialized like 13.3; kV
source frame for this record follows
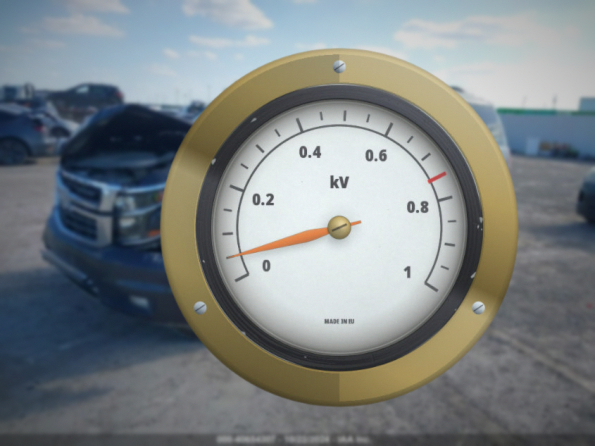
0.05; kV
